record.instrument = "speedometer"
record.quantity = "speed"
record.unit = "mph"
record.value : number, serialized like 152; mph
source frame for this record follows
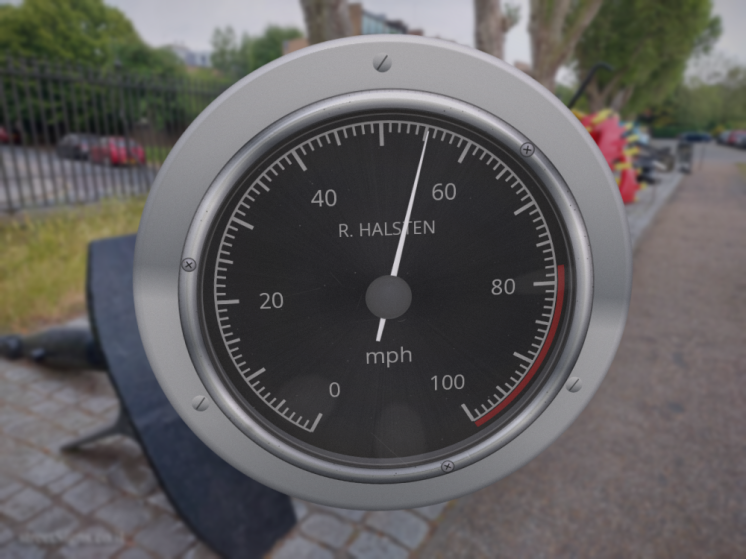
55; mph
